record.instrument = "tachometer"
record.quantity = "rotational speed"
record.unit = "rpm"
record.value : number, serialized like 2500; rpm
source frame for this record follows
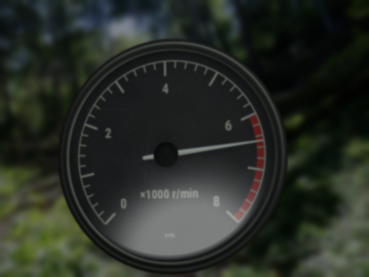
6500; rpm
